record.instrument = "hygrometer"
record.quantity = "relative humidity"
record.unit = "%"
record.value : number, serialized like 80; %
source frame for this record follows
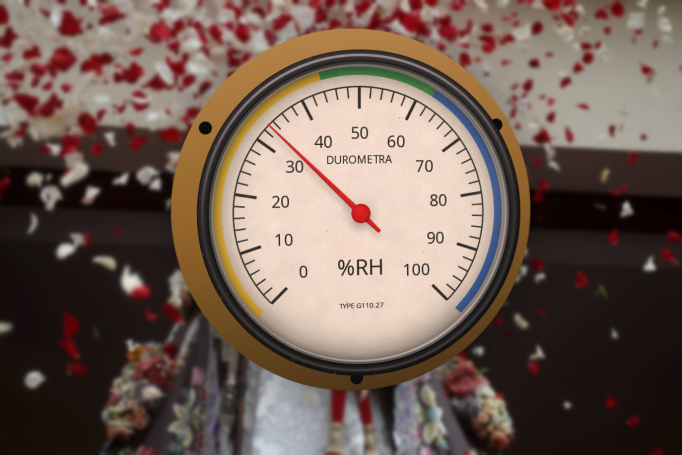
33; %
